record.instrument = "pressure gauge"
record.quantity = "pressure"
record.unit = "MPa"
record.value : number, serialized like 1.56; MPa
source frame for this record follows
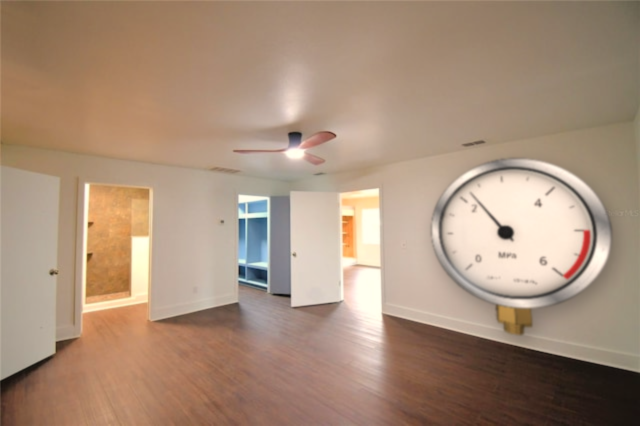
2.25; MPa
